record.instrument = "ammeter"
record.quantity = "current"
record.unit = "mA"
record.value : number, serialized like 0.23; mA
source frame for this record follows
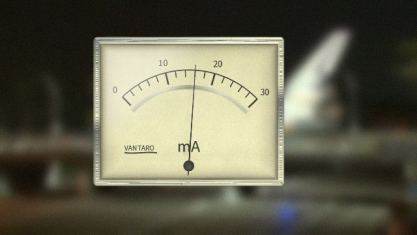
16; mA
